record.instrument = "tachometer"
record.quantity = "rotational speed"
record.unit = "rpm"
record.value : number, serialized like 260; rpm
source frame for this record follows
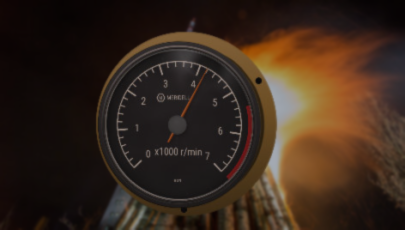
4200; rpm
